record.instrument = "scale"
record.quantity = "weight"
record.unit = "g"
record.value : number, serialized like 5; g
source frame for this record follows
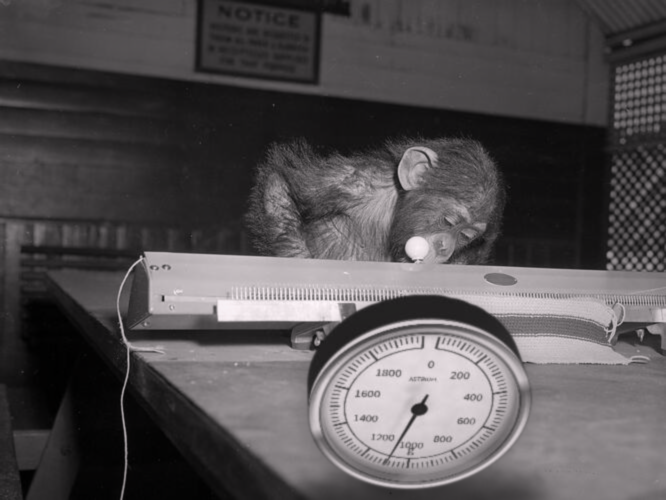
1100; g
